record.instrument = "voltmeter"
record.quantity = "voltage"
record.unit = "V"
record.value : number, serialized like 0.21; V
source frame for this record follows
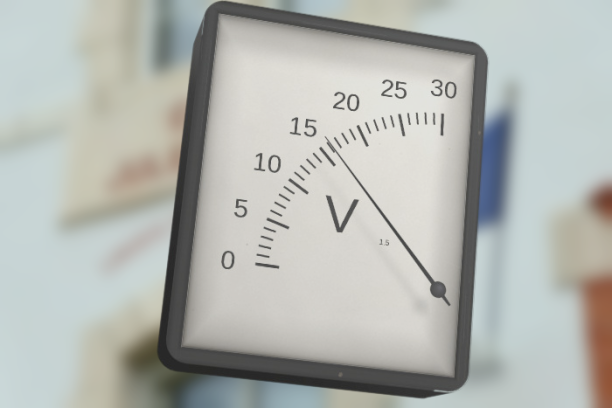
16; V
